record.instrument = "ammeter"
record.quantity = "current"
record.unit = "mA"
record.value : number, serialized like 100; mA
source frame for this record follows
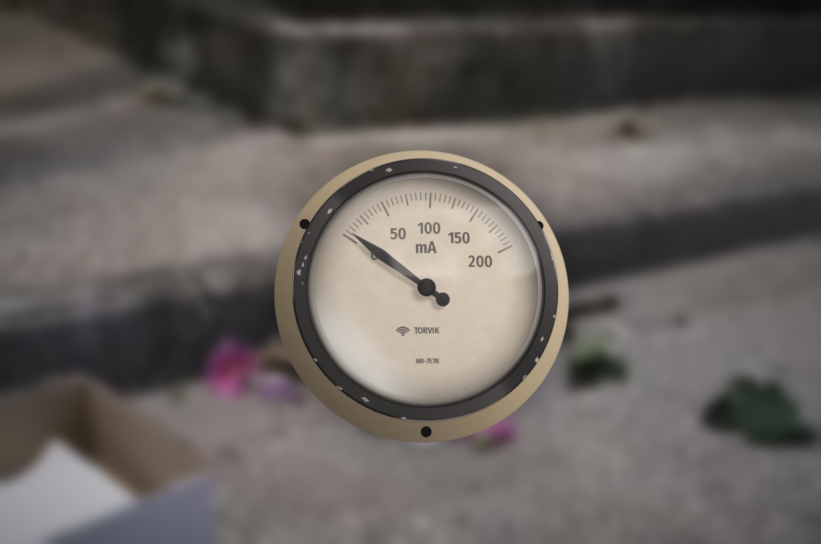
5; mA
